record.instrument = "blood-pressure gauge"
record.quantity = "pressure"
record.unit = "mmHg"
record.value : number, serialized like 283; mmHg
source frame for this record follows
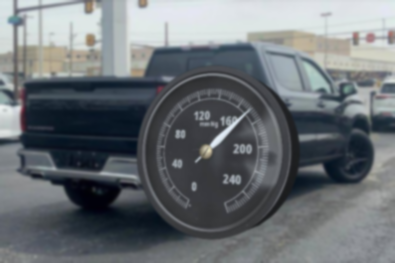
170; mmHg
